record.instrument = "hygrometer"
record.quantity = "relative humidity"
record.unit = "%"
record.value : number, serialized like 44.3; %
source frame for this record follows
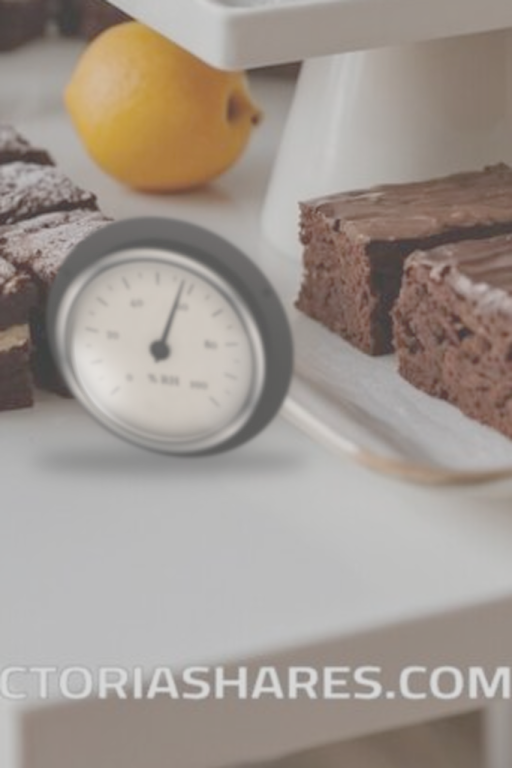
57.5; %
